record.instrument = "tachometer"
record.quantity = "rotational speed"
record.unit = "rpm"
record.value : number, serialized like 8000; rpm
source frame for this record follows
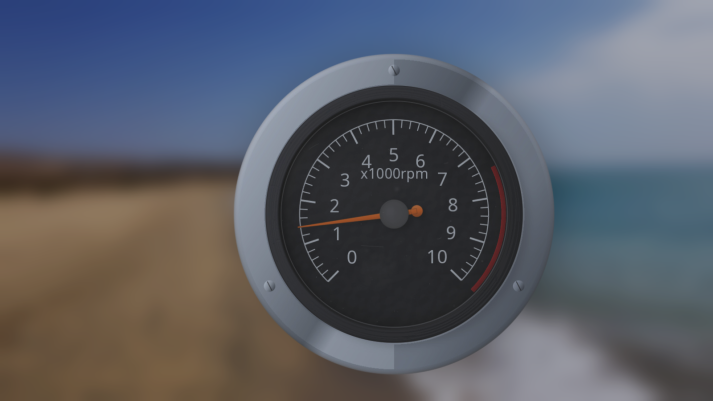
1400; rpm
